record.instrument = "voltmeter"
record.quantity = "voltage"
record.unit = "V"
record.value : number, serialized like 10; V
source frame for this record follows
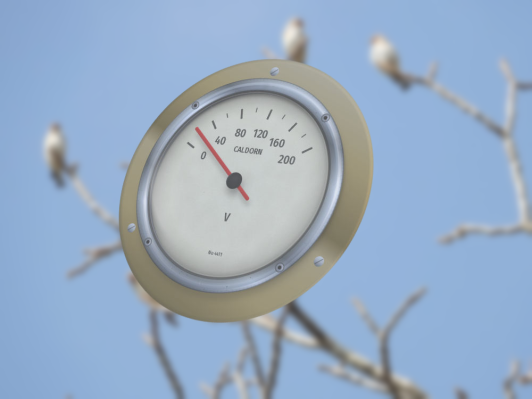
20; V
